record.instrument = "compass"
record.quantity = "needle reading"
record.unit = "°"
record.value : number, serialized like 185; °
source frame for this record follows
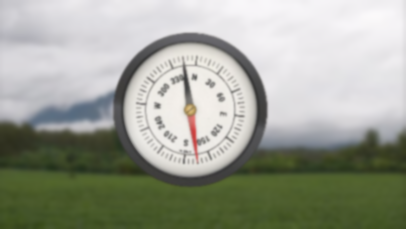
165; °
